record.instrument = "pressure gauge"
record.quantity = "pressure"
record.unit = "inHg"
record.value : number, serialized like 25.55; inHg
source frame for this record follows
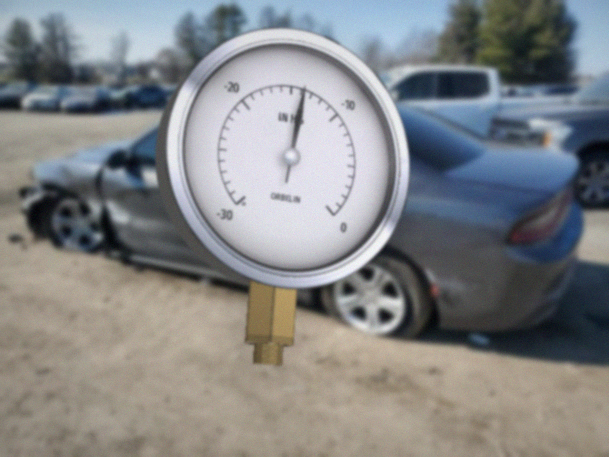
-14; inHg
